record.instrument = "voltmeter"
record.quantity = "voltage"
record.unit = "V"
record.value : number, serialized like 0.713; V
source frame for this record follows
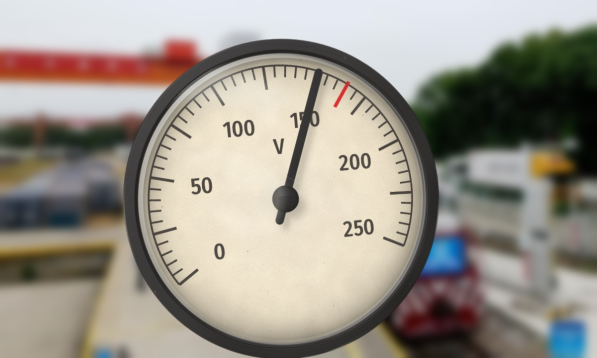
150; V
